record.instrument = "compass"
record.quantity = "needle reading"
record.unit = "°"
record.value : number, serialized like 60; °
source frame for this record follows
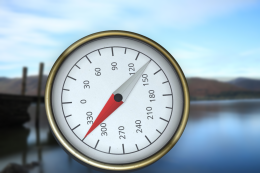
315; °
